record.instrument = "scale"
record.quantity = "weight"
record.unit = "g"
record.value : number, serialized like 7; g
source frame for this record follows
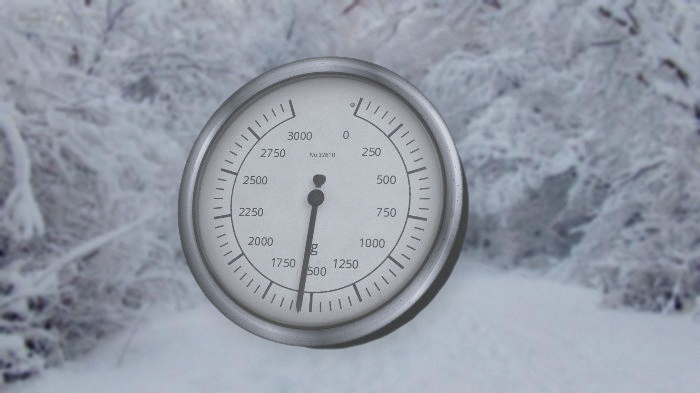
1550; g
